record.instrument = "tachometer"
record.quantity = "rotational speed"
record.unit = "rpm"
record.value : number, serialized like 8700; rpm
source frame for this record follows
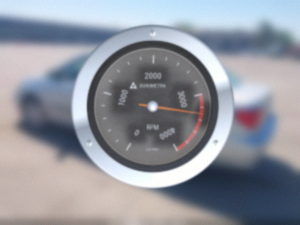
3300; rpm
